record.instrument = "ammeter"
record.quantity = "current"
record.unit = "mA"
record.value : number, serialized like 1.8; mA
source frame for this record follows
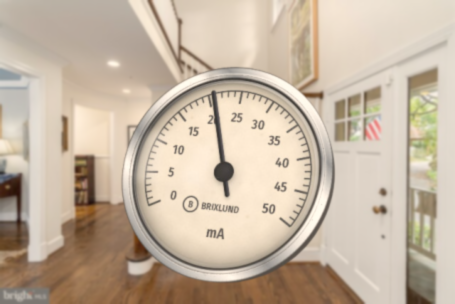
21; mA
